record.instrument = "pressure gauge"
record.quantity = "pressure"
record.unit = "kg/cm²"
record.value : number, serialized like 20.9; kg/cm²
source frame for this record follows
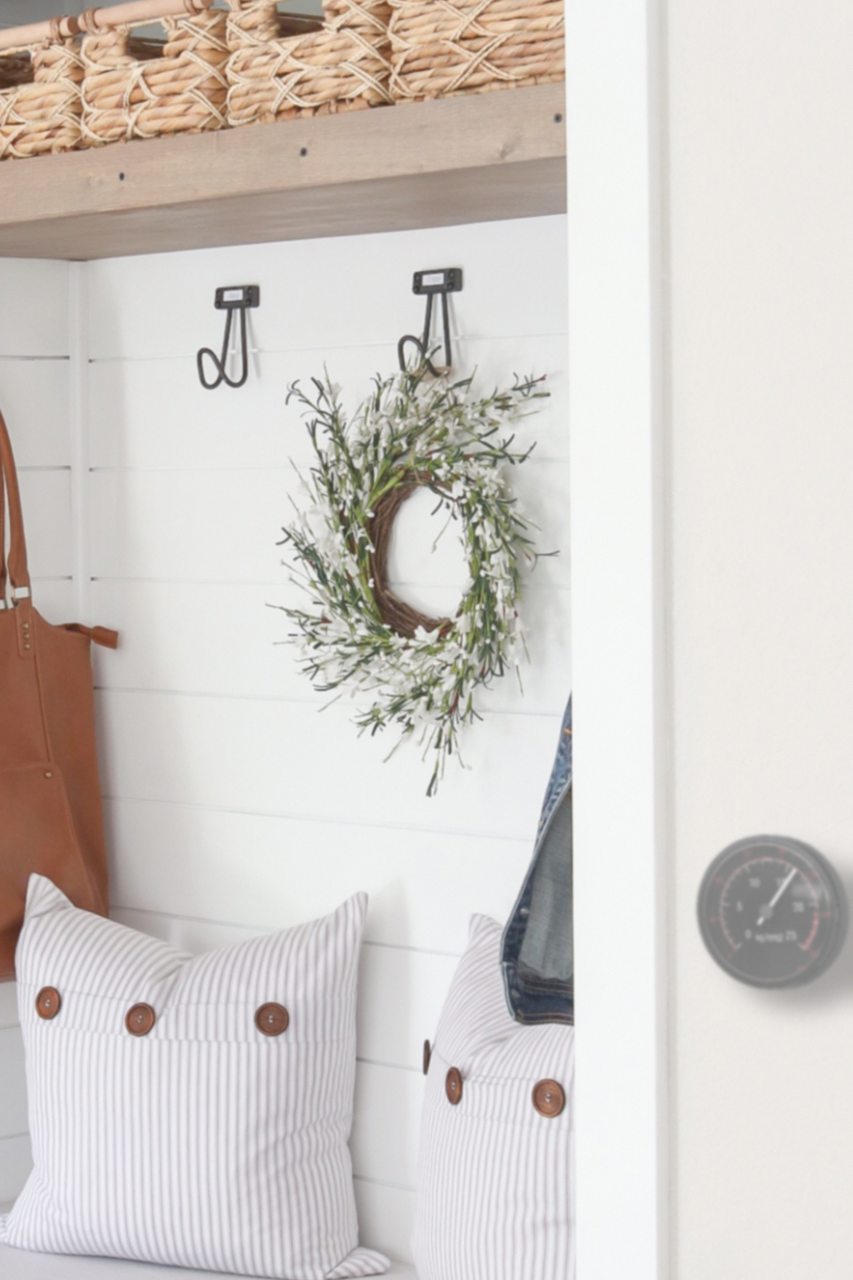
16; kg/cm²
